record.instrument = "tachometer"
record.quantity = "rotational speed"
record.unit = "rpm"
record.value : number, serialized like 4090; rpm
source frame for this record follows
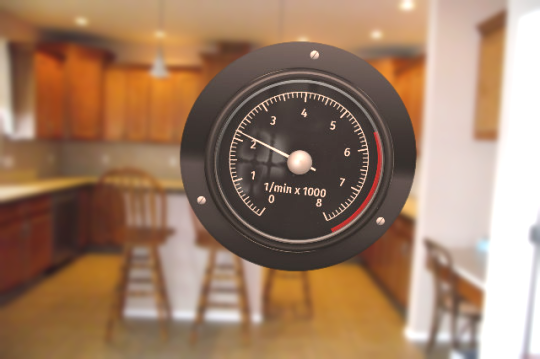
2200; rpm
